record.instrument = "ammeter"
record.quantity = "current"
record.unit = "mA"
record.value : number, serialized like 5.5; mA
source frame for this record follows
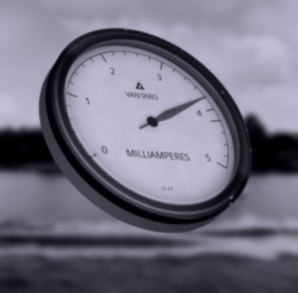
3.8; mA
